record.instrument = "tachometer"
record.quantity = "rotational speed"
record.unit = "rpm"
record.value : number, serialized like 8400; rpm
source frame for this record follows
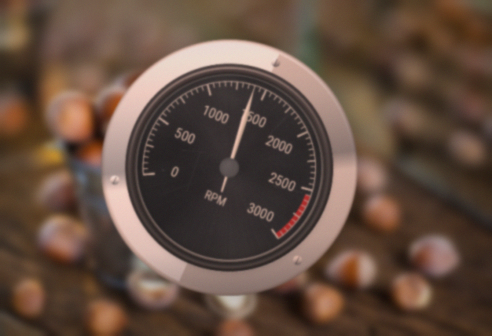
1400; rpm
